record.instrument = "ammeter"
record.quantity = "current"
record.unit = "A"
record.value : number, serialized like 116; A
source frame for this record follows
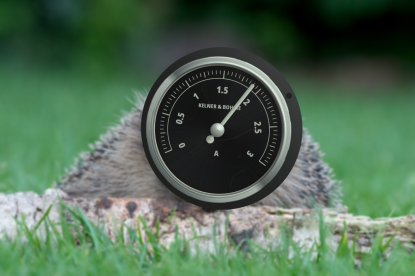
1.9; A
